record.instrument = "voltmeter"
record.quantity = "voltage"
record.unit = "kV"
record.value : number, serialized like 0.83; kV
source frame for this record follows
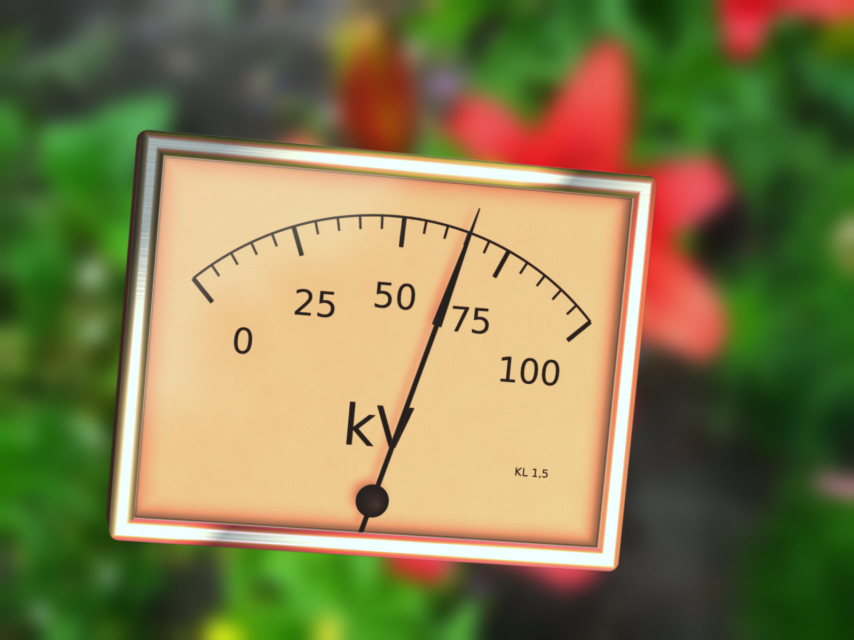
65; kV
